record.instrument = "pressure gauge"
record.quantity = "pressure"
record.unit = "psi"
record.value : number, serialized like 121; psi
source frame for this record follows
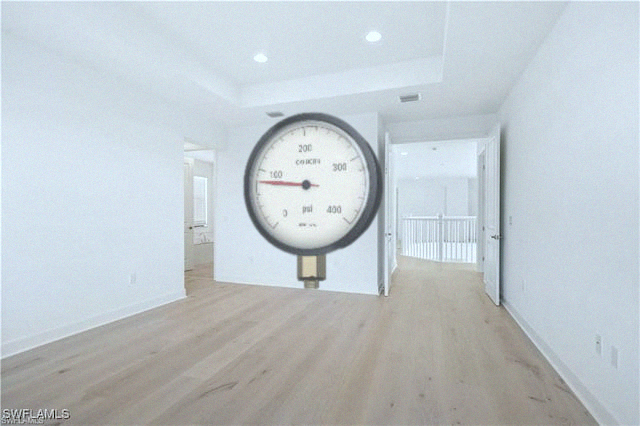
80; psi
